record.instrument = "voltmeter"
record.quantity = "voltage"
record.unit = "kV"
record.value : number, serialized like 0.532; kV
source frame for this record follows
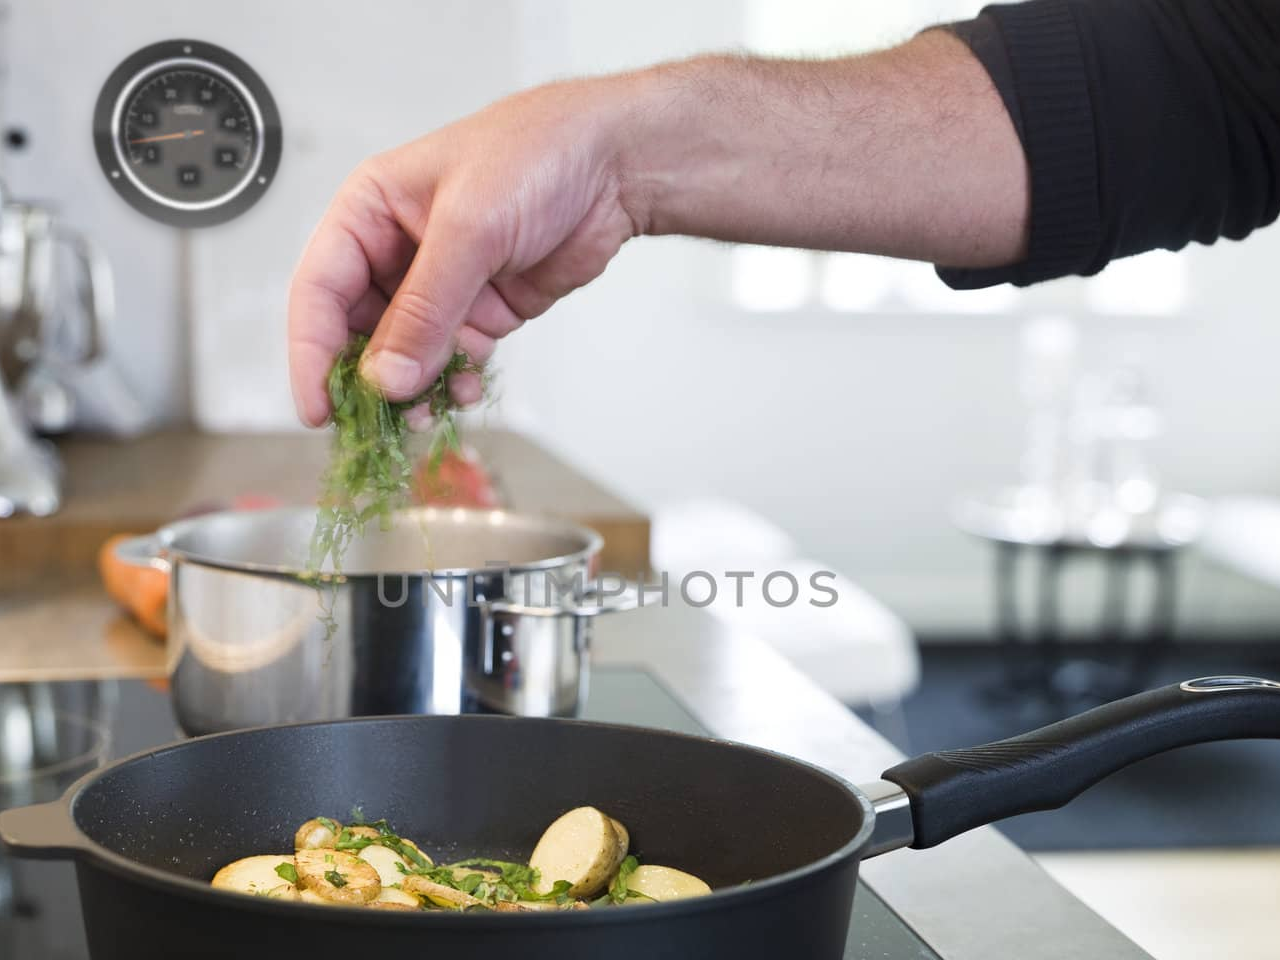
4; kV
